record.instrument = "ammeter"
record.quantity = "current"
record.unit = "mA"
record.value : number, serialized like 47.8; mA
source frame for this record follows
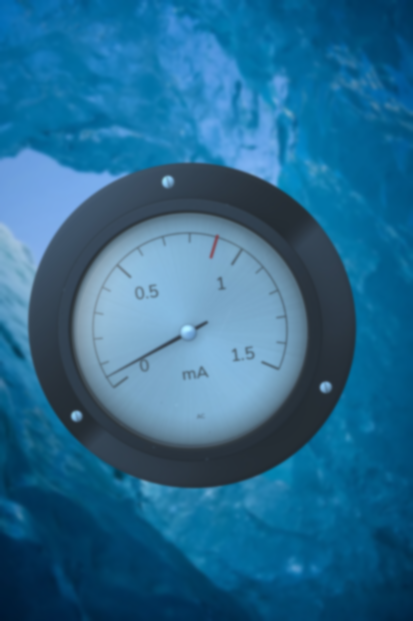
0.05; mA
